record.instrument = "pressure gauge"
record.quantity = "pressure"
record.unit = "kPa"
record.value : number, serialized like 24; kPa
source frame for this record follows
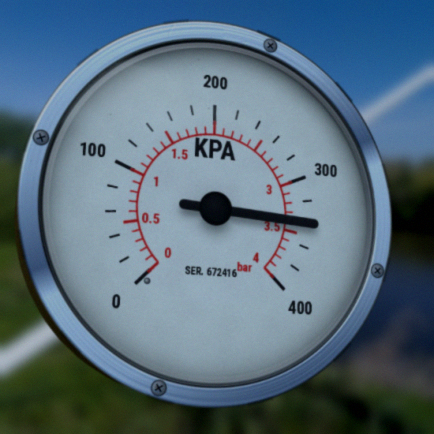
340; kPa
